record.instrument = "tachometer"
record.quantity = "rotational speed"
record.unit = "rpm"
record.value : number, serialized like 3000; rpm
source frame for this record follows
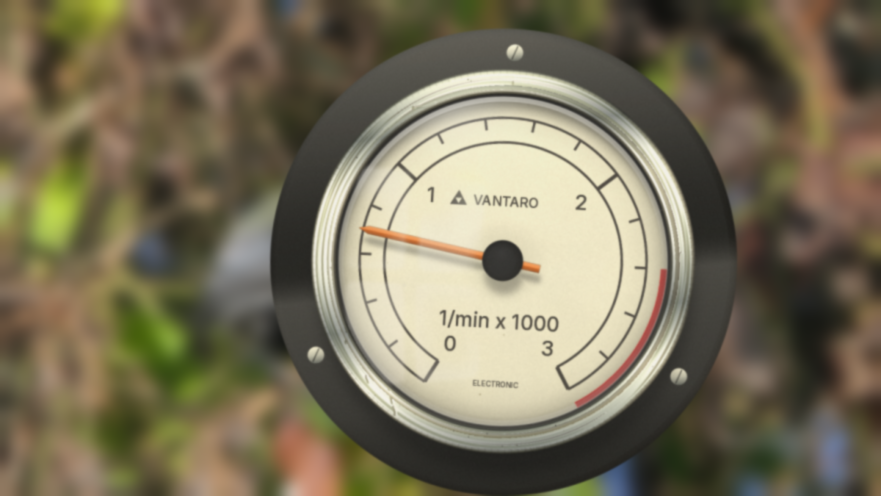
700; rpm
